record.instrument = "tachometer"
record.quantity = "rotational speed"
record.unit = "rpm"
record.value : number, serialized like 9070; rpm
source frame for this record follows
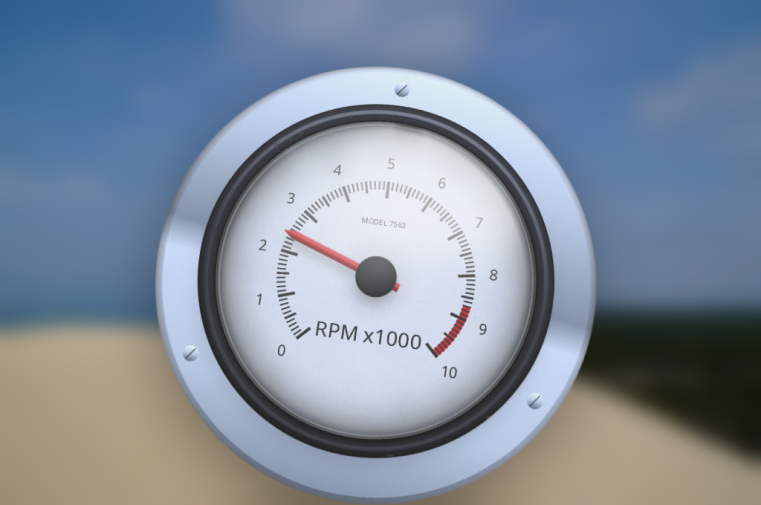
2400; rpm
